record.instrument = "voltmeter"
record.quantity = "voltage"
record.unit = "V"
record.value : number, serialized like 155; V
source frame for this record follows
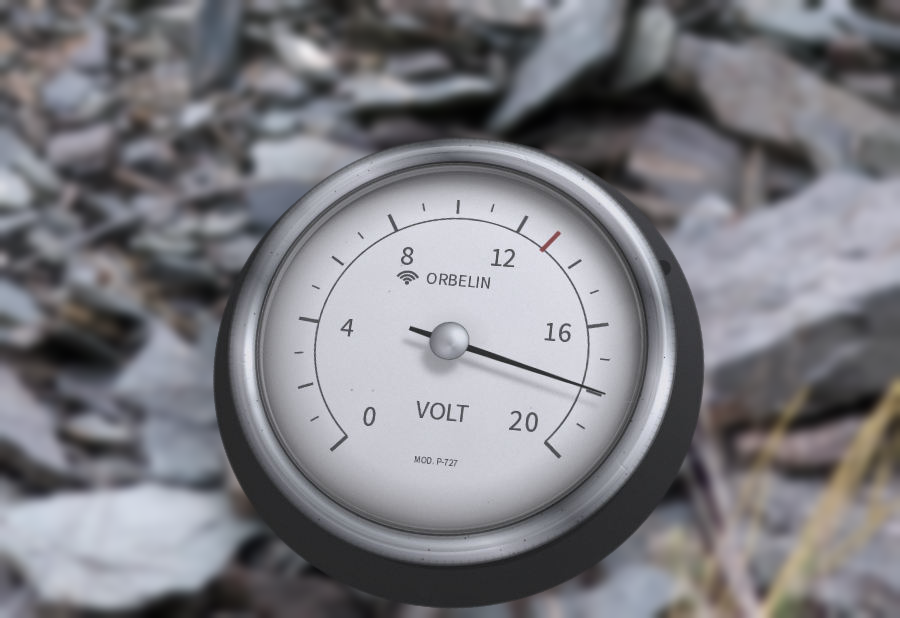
18; V
